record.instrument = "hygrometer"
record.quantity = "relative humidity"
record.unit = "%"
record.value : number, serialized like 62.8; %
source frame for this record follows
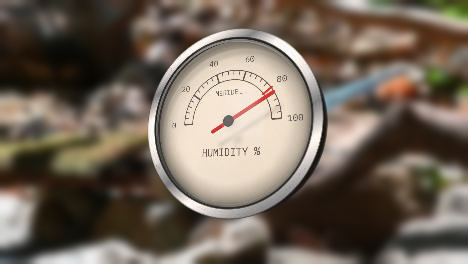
84; %
